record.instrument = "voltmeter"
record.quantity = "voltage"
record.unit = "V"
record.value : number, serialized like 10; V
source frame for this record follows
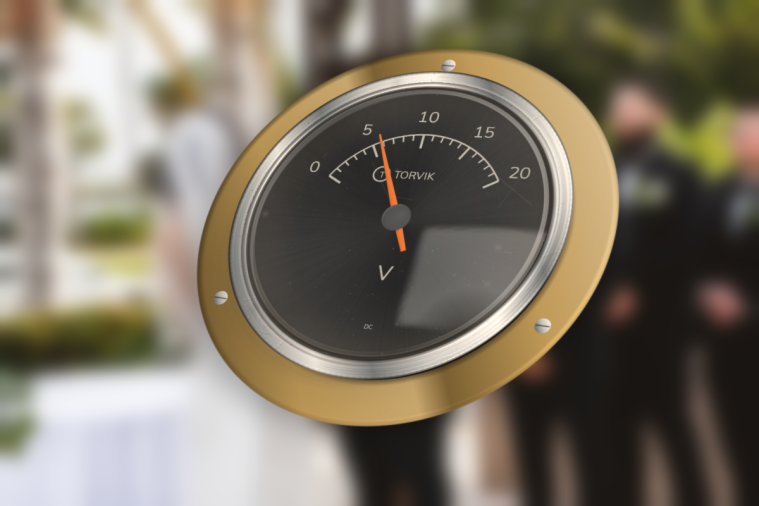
6; V
